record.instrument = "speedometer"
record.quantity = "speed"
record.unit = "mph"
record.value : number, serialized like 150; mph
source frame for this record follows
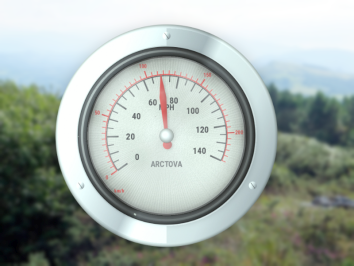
70; mph
